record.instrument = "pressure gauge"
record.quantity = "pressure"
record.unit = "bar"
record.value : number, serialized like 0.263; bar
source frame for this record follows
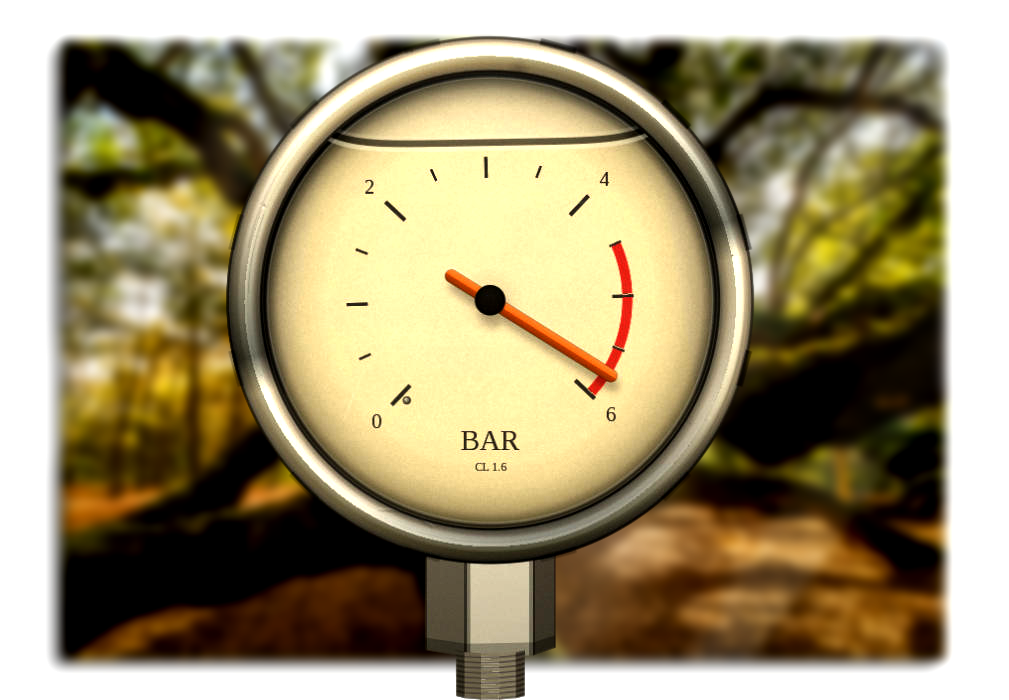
5.75; bar
